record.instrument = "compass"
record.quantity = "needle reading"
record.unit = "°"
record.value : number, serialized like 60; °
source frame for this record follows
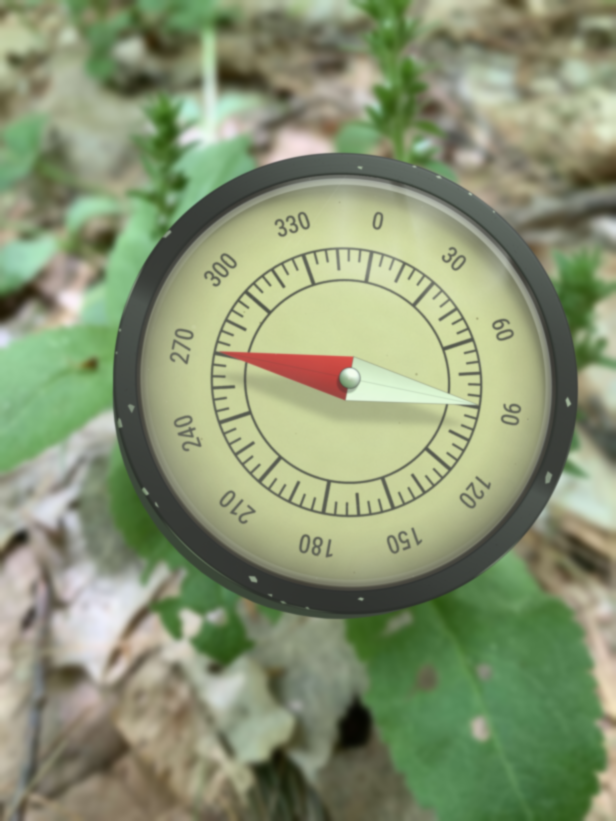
270; °
